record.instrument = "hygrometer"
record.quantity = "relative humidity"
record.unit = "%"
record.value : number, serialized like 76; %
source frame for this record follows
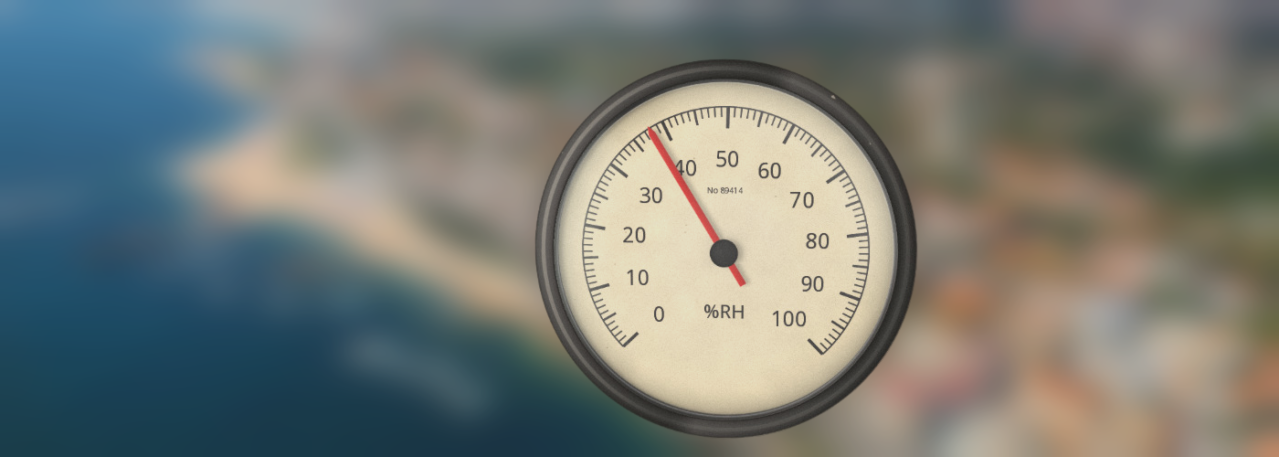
38; %
